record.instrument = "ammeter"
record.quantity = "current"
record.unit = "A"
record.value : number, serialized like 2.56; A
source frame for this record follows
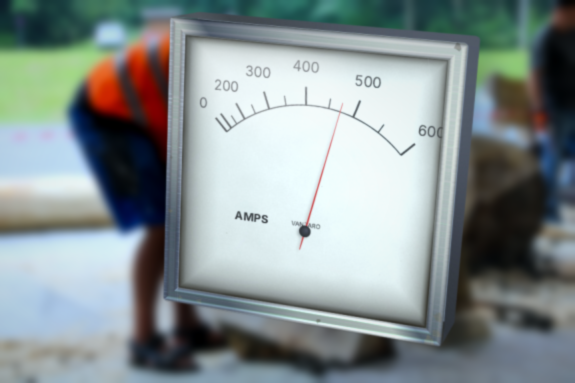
475; A
